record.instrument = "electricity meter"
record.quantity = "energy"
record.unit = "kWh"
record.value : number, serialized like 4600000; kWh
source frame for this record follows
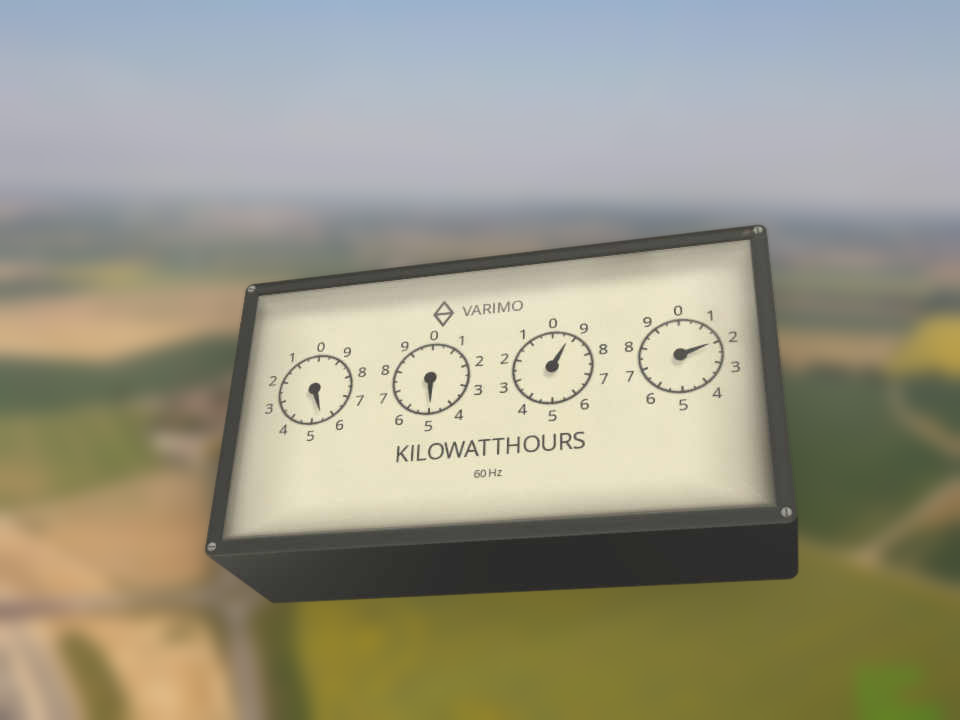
5492; kWh
